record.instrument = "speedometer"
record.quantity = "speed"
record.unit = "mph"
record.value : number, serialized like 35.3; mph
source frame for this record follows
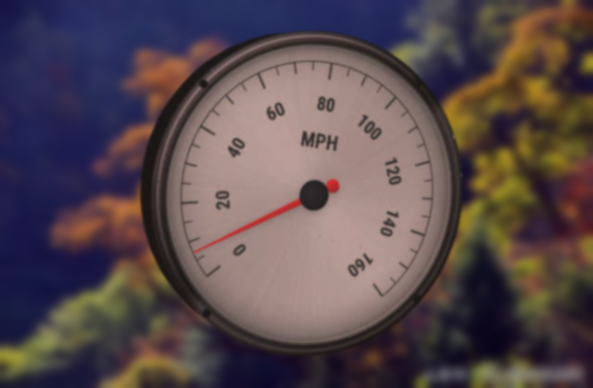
7.5; mph
